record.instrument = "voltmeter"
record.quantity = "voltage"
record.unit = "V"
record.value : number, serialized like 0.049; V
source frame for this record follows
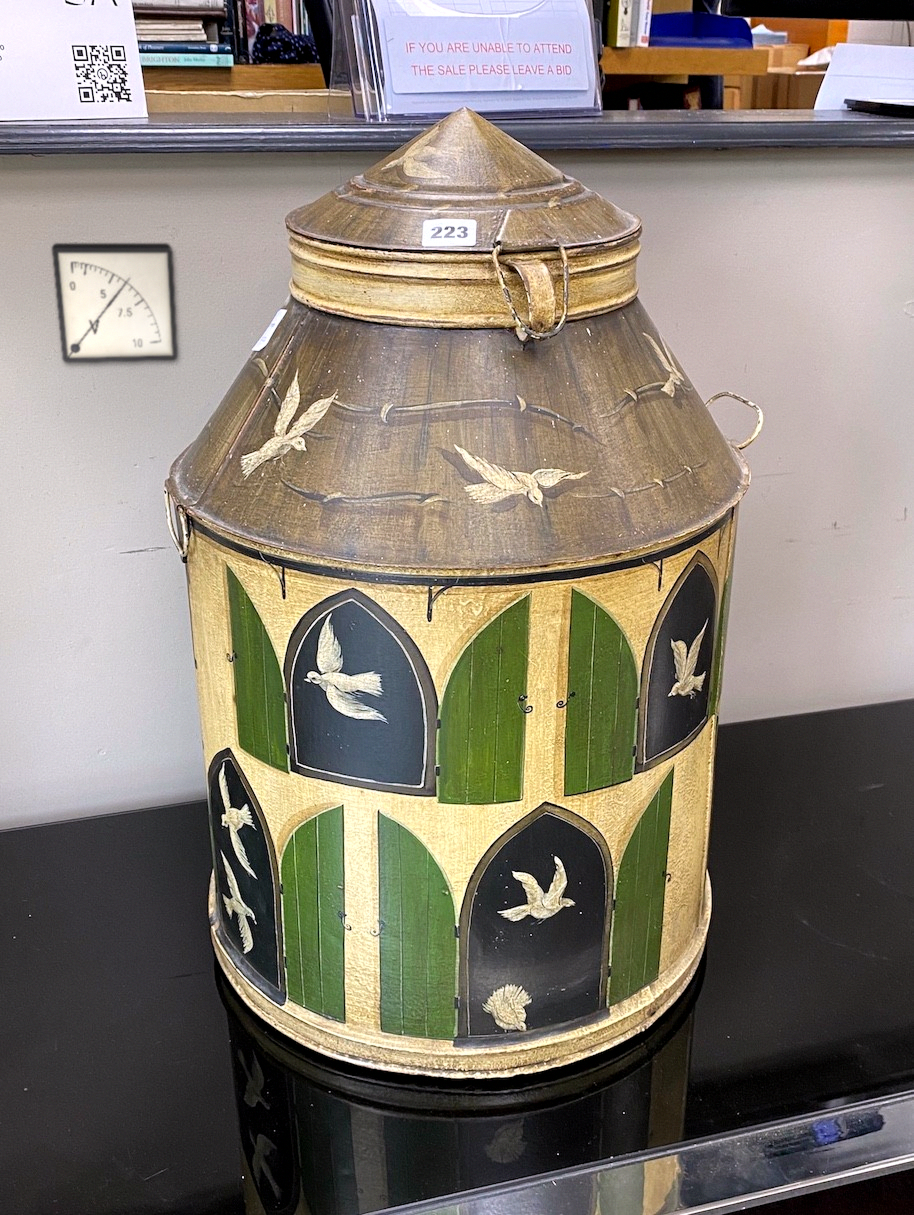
6; V
